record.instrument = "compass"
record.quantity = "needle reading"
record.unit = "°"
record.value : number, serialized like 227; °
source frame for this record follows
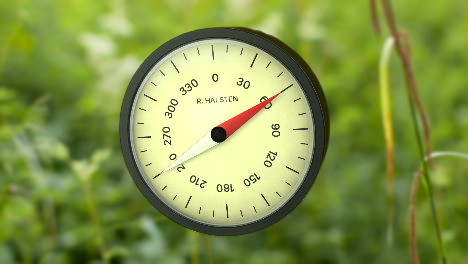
60; °
